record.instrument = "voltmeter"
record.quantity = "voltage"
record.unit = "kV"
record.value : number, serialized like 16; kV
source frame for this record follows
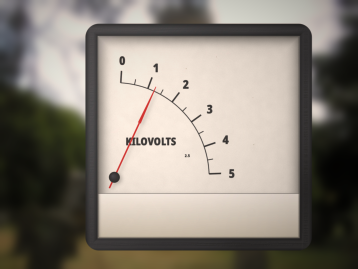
1.25; kV
